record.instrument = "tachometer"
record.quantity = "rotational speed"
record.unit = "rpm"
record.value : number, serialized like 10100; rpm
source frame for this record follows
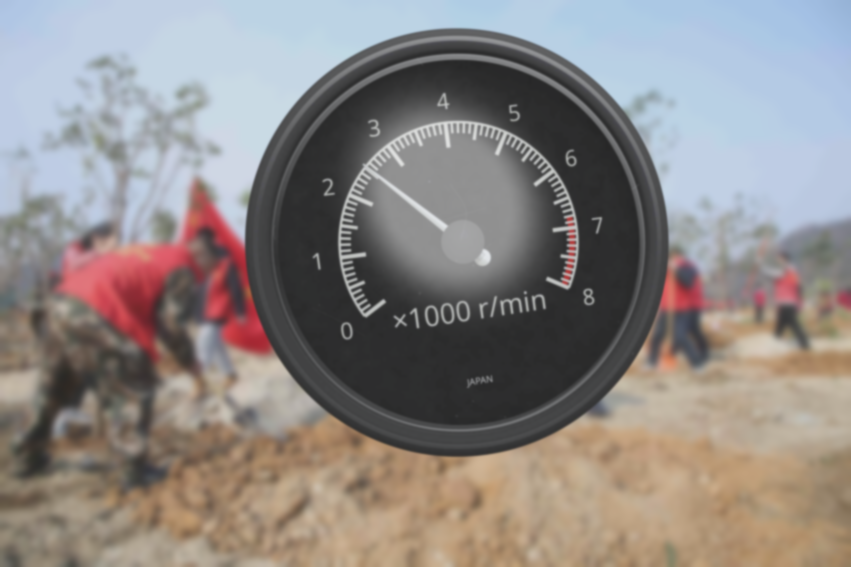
2500; rpm
